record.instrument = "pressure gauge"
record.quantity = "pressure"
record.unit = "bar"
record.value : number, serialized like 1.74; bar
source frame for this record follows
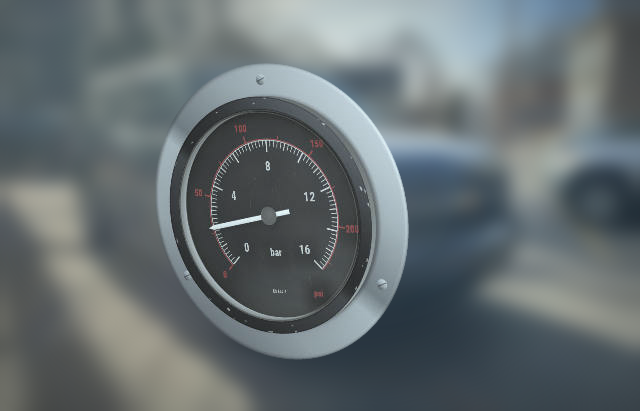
2; bar
